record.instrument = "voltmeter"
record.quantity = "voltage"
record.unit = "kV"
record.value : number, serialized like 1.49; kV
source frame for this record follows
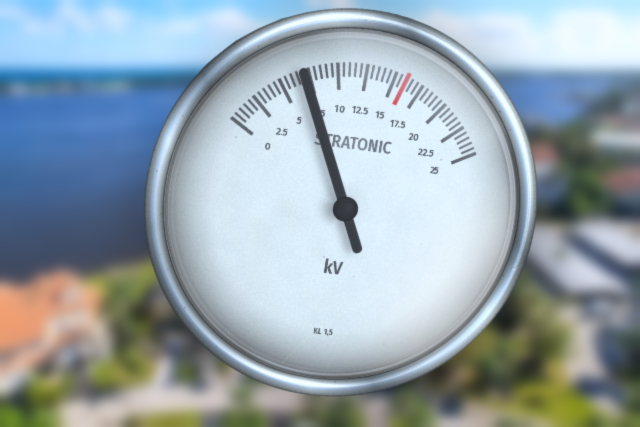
7; kV
